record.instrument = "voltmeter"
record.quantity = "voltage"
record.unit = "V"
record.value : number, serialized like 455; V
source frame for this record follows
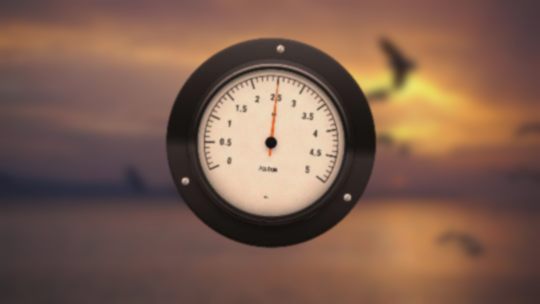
2.5; V
